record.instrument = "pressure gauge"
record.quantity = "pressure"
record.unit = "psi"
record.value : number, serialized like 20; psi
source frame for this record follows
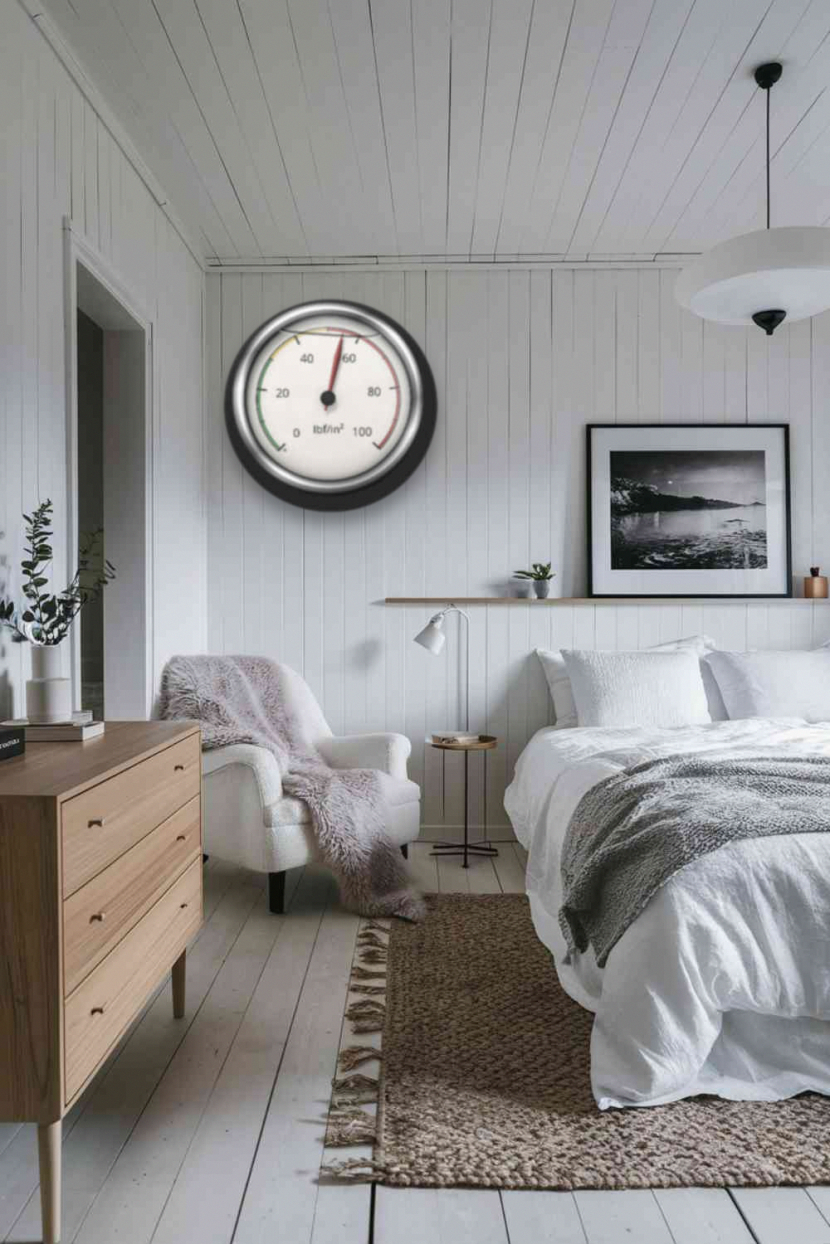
55; psi
